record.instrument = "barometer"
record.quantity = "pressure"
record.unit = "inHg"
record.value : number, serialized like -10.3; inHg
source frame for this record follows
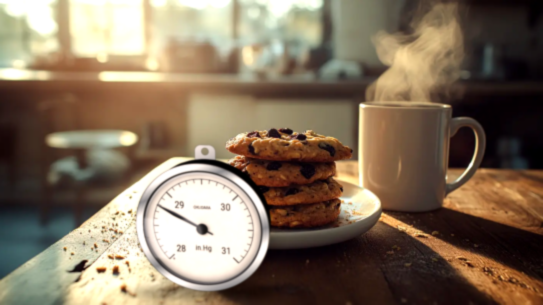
28.8; inHg
